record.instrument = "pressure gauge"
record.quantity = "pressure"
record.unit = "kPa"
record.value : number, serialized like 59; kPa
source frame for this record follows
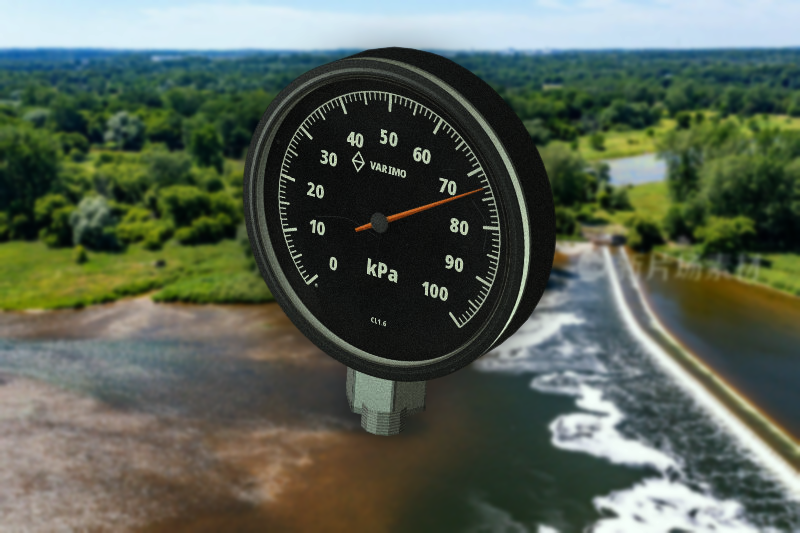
73; kPa
